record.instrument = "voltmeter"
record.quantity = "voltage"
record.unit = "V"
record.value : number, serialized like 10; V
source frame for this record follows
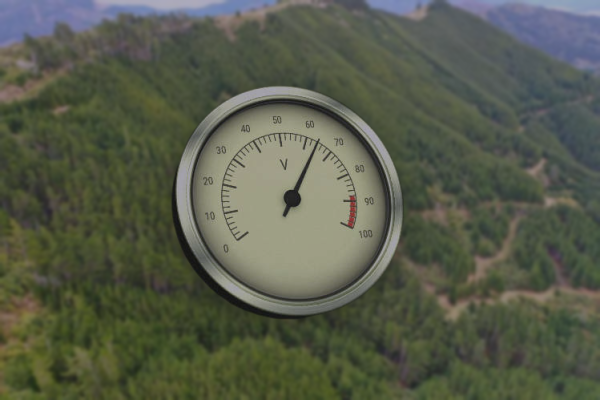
64; V
